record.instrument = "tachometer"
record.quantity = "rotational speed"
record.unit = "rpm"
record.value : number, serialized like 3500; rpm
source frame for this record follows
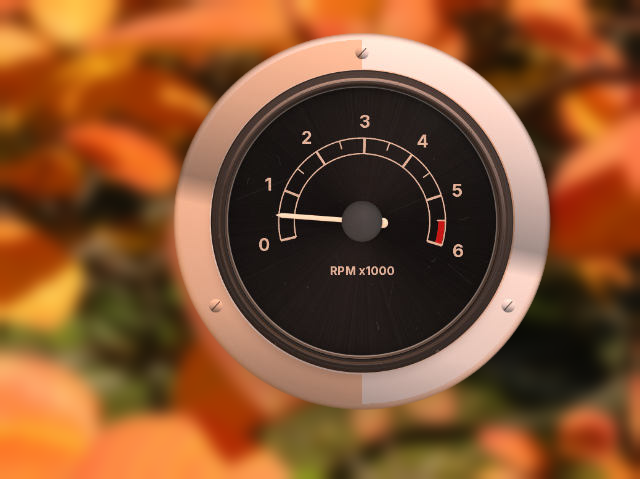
500; rpm
